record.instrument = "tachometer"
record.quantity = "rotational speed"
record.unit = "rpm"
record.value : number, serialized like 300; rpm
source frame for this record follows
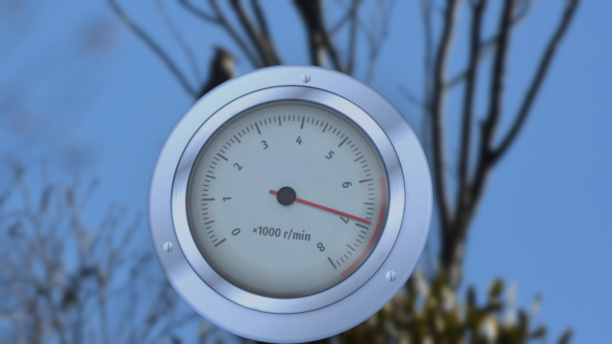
6900; rpm
